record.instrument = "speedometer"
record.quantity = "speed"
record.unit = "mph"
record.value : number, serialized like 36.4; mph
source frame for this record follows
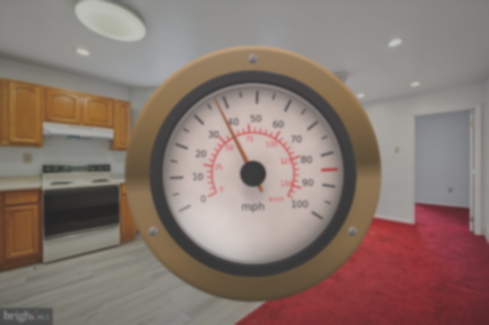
37.5; mph
